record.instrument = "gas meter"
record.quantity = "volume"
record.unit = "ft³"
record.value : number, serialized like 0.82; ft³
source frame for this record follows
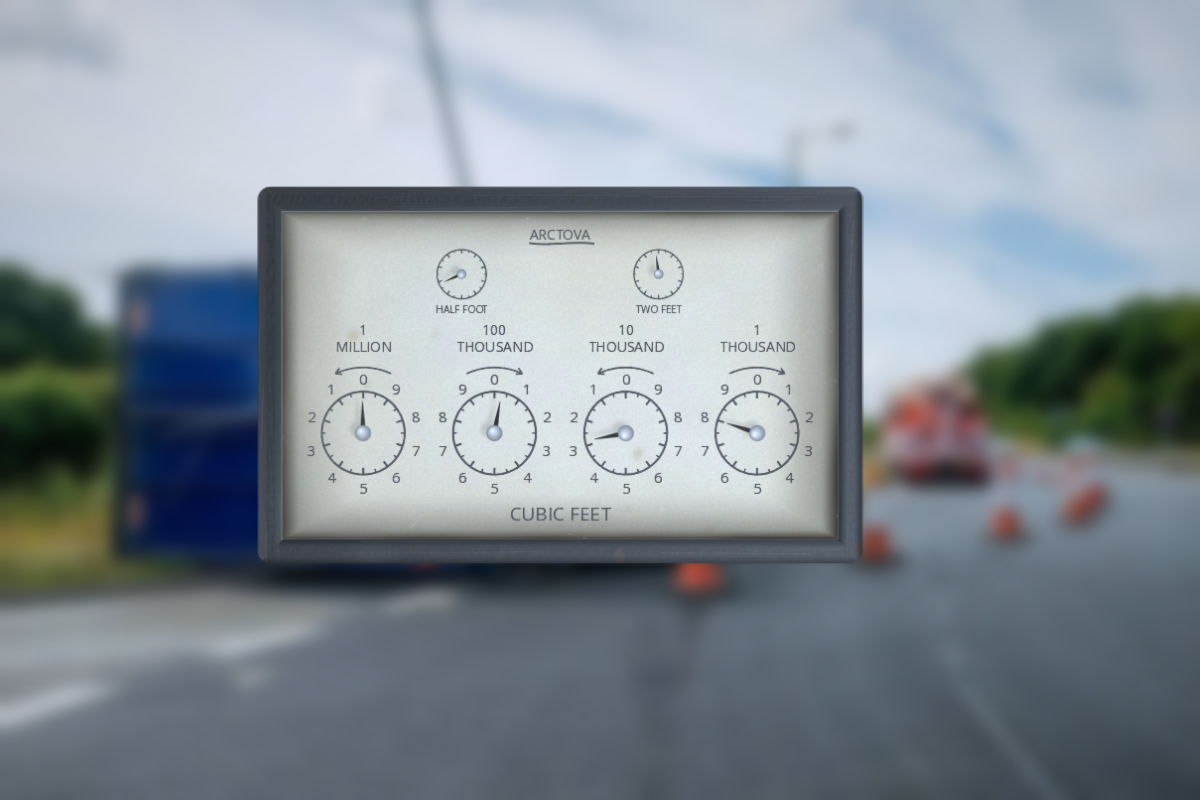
2800; ft³
